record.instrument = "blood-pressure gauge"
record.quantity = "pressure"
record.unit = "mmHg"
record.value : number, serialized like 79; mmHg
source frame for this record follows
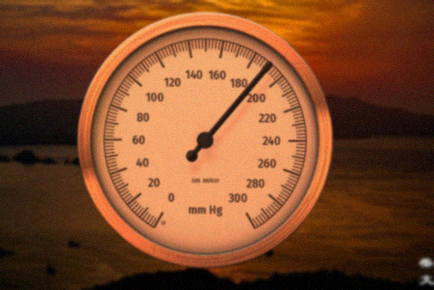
190; mmHg
